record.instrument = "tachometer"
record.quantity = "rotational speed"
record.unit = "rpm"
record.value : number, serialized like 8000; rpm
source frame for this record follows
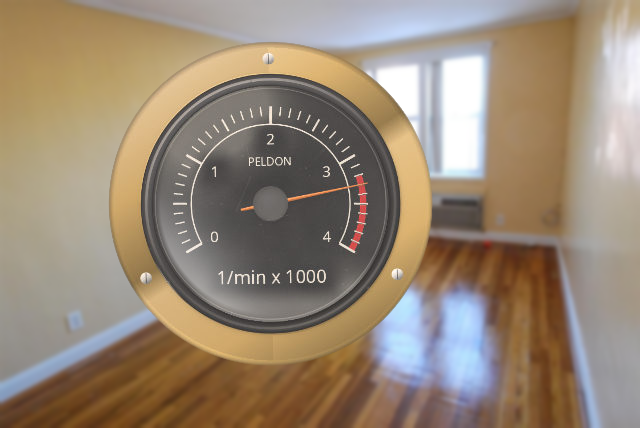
3300; rpm
